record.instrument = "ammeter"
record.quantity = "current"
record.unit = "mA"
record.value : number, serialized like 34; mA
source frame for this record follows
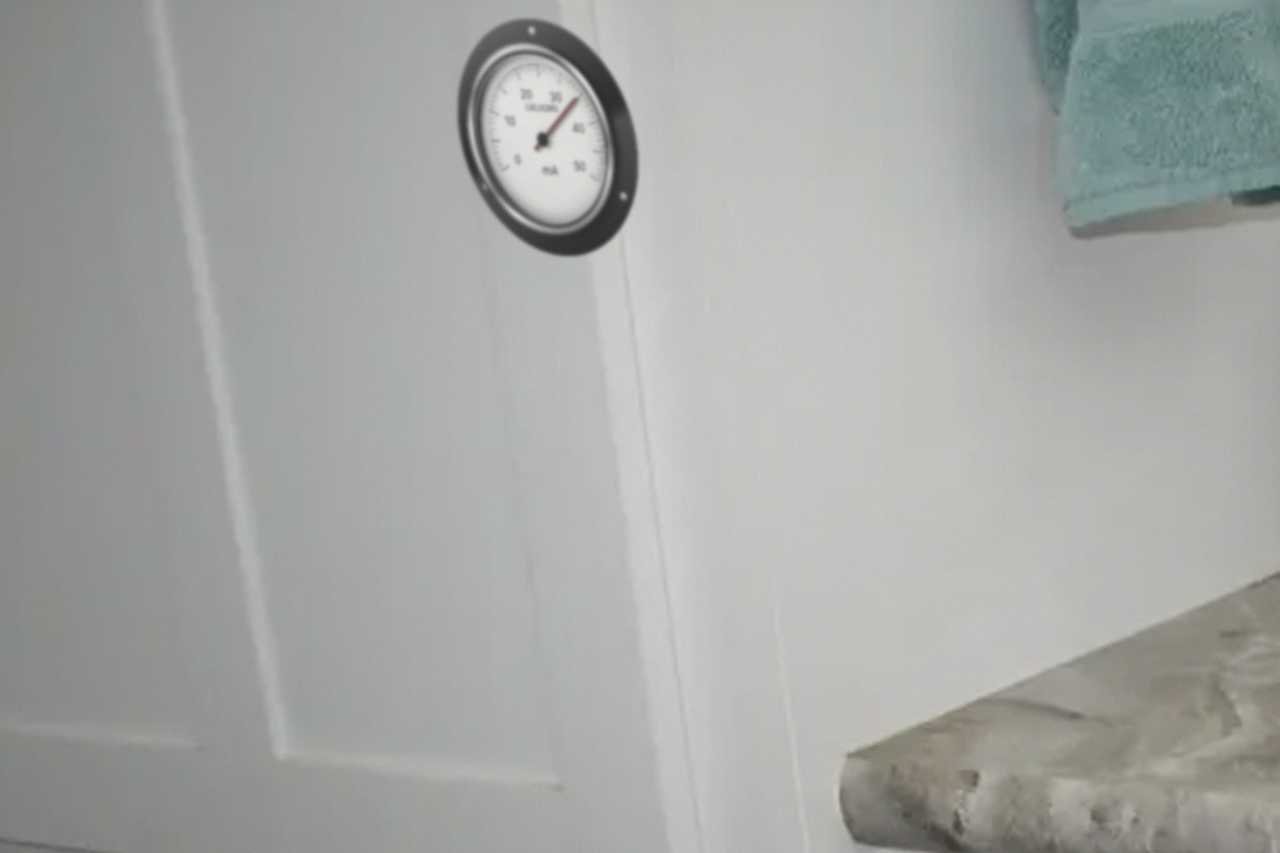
35; mA
